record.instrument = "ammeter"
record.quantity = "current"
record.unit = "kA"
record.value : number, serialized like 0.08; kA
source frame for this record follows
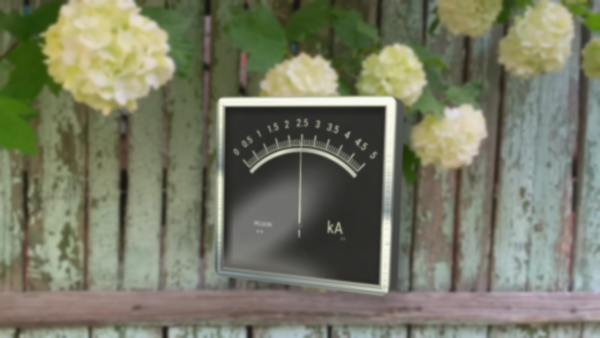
2.5; kA
